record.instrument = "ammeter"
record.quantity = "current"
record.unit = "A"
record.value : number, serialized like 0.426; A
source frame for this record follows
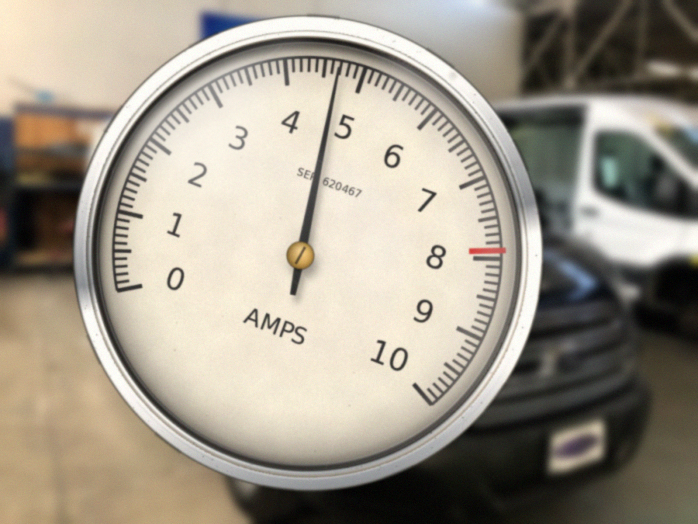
4.7; A
